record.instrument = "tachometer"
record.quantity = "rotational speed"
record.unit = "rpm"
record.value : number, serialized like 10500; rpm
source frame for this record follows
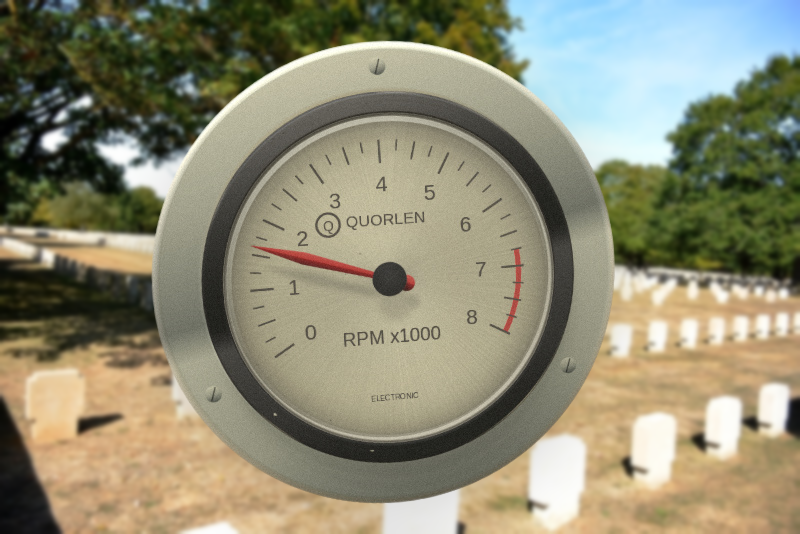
1625; rpm
